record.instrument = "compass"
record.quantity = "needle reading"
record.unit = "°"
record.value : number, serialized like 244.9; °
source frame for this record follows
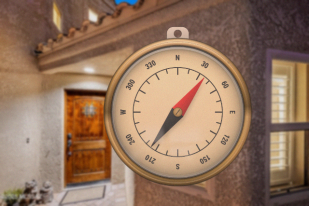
37.5; °
